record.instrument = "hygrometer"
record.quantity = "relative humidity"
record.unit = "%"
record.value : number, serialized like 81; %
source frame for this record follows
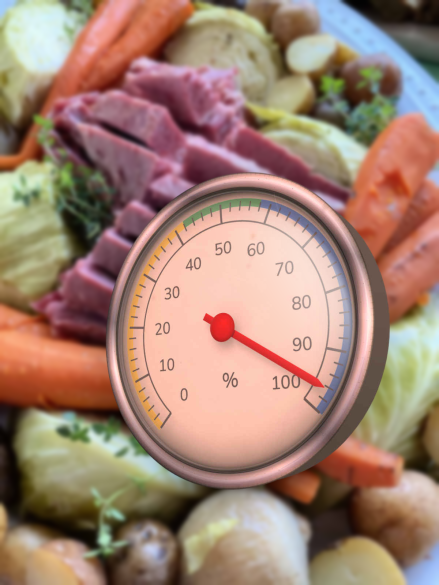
96; %
